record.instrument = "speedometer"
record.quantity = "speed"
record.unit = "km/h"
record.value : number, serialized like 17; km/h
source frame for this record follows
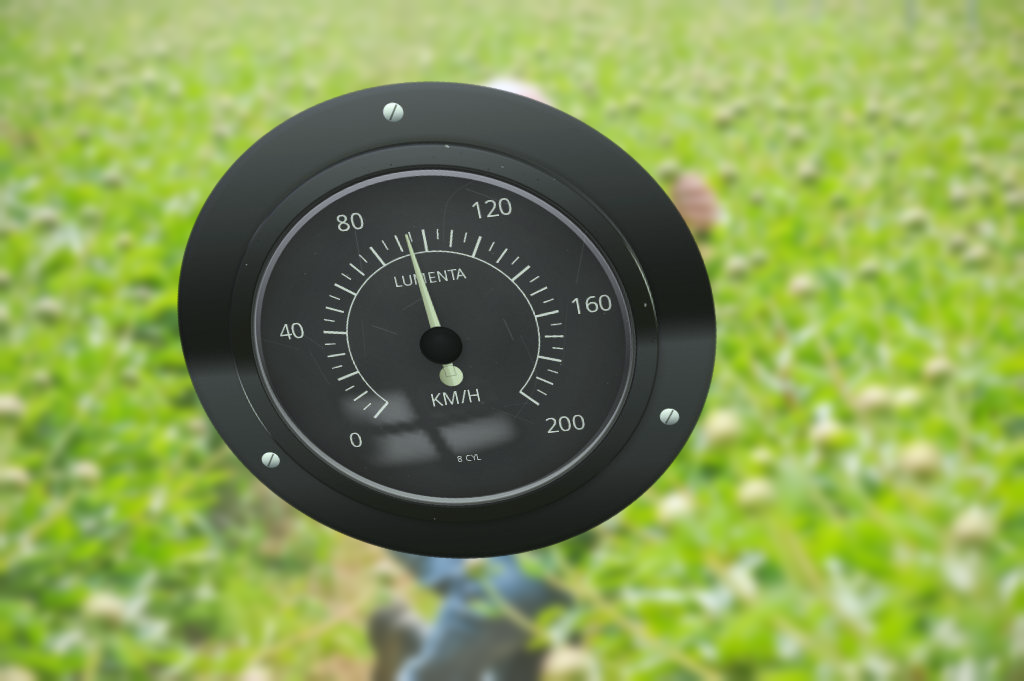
95; km/h
